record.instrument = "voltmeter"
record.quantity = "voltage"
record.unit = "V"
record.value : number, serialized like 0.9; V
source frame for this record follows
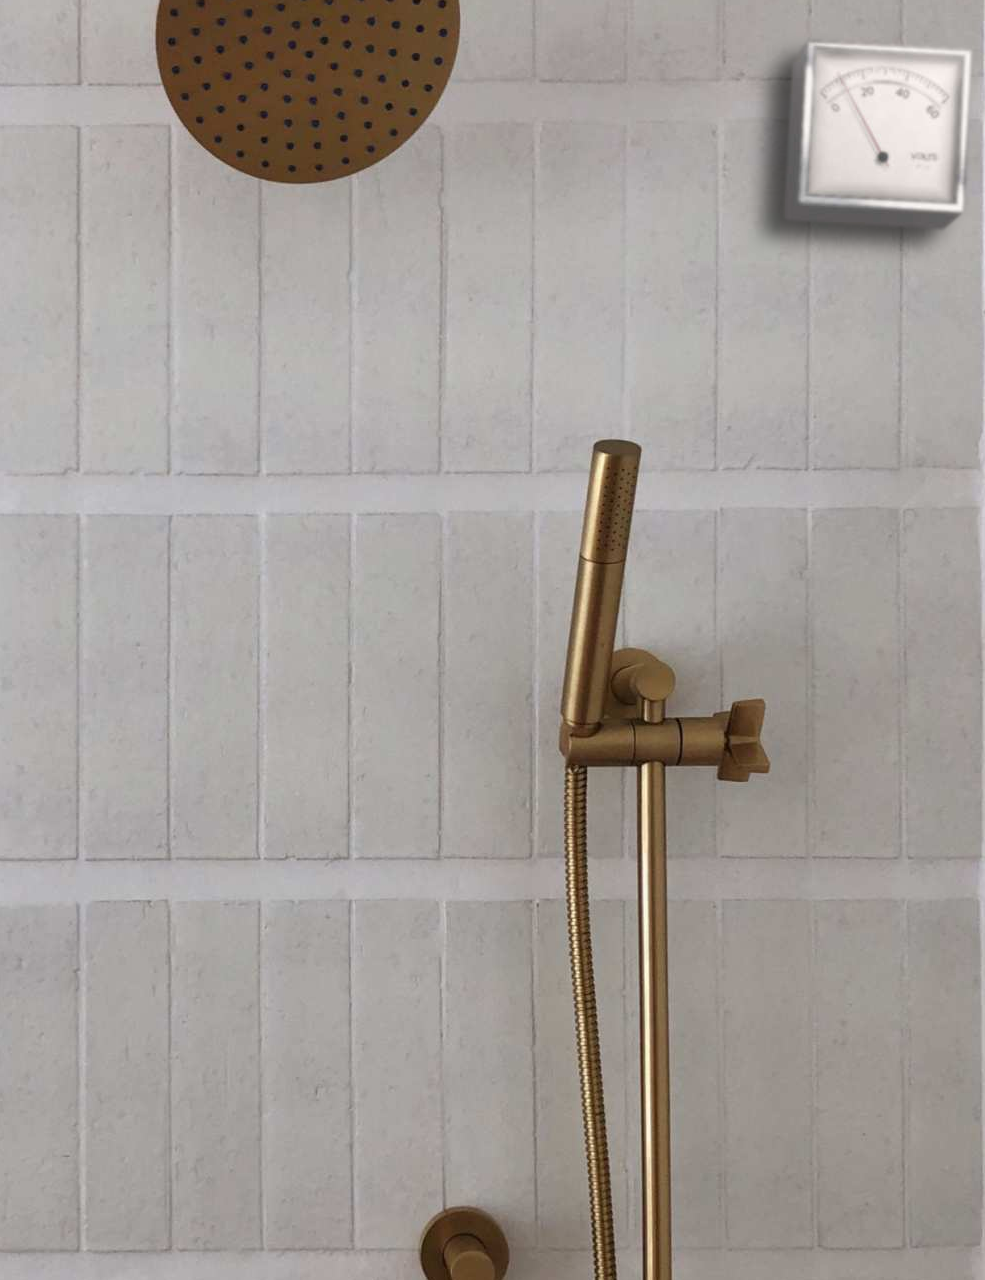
10; V
